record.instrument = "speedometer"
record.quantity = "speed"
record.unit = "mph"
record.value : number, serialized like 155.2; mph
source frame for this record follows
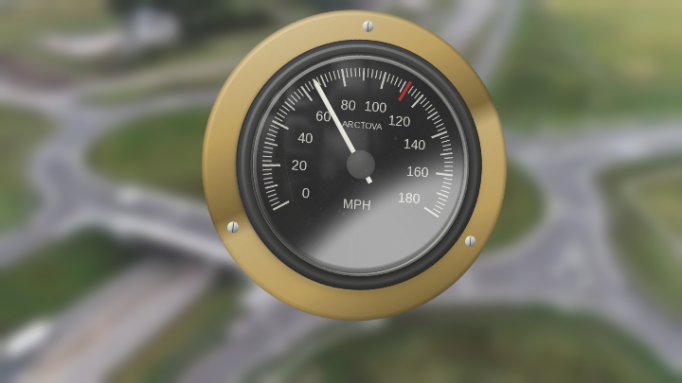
66; mph
